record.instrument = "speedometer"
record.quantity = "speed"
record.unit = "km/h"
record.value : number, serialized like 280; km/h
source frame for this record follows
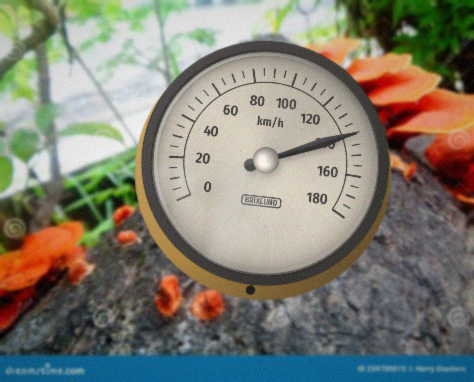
140; km/h
